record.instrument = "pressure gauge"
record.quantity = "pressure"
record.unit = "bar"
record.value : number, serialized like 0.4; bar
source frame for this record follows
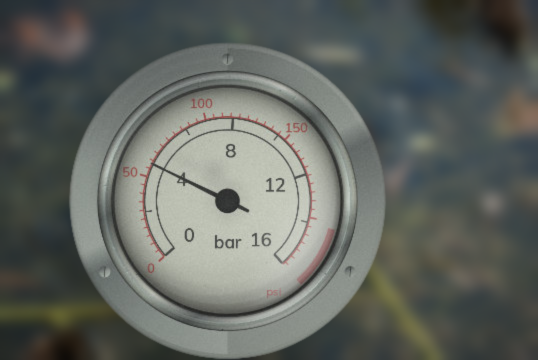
4; bar
